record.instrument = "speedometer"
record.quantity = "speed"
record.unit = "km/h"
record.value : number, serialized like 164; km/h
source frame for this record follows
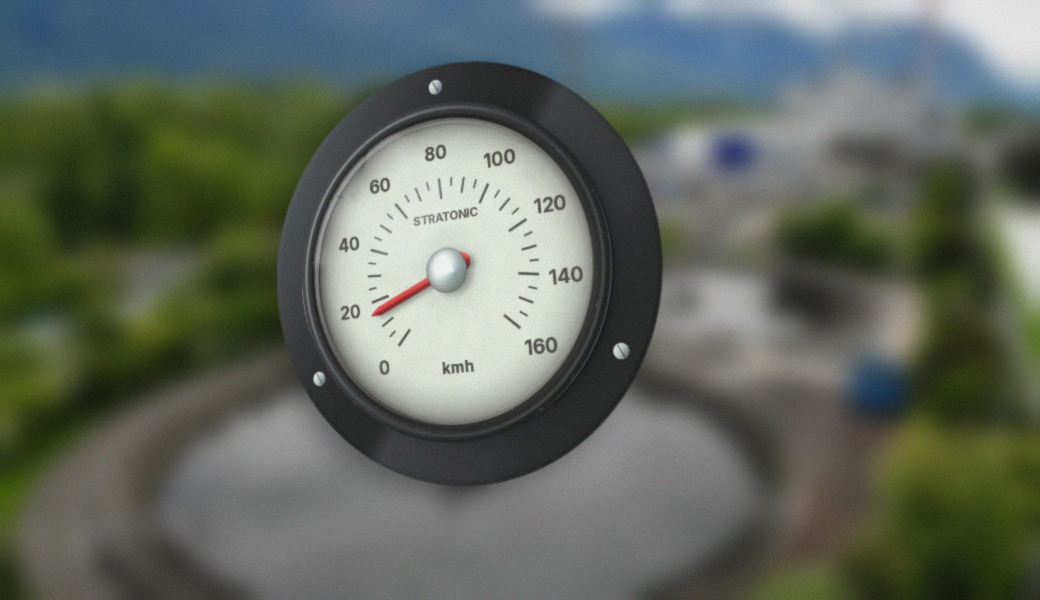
15; km/h
